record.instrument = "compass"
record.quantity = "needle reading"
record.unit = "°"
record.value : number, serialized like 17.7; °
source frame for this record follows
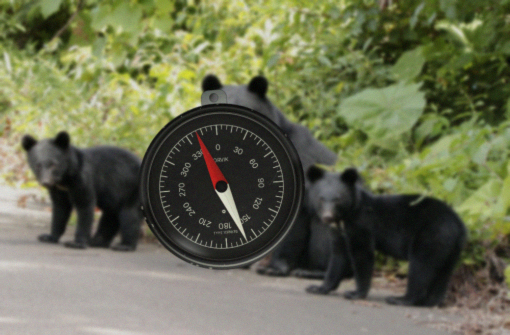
340; °
